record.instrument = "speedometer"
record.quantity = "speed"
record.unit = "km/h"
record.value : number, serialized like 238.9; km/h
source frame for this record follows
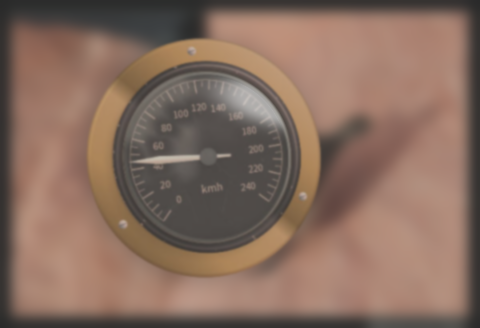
45; km/h
